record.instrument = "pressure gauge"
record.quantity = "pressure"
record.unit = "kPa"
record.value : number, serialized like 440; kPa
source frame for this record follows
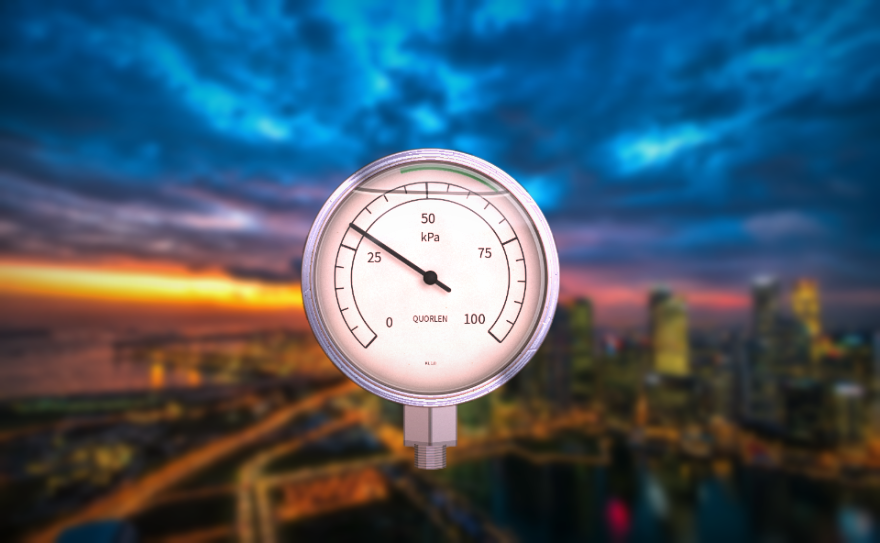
30; kPa
